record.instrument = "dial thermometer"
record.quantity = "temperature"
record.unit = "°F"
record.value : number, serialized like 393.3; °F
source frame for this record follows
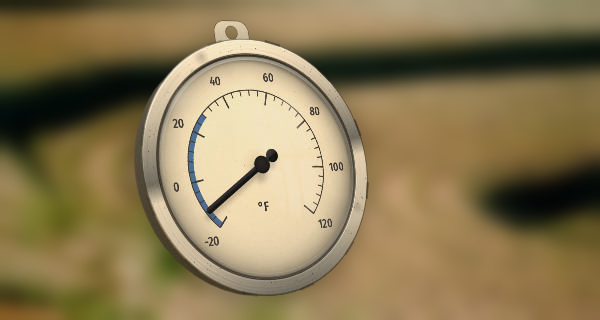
-12; °F
